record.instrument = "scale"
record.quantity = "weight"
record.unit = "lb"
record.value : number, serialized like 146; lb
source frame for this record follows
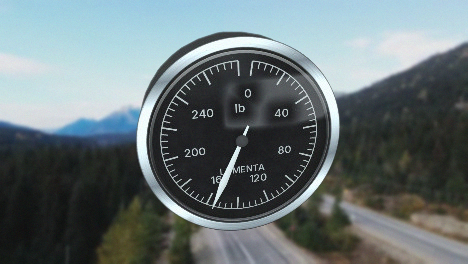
156; lb
